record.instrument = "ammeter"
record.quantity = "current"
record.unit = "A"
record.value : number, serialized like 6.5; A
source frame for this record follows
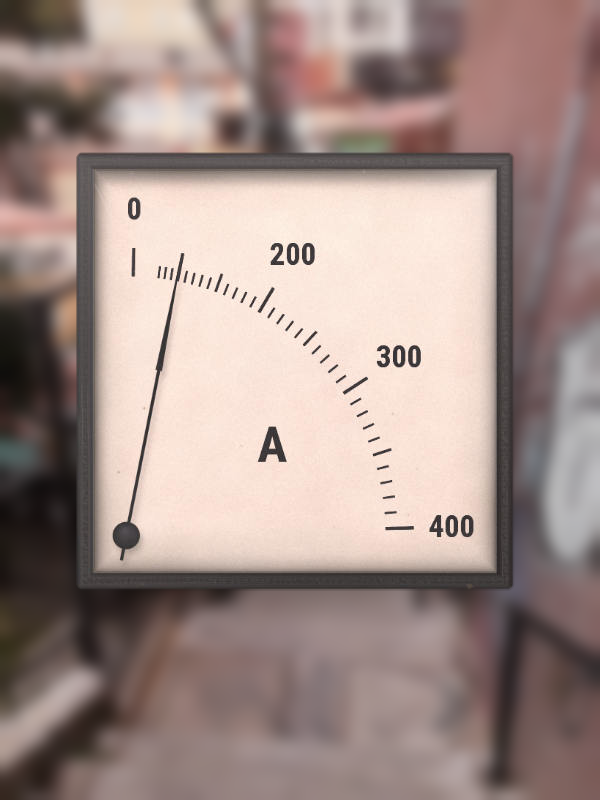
100; A
